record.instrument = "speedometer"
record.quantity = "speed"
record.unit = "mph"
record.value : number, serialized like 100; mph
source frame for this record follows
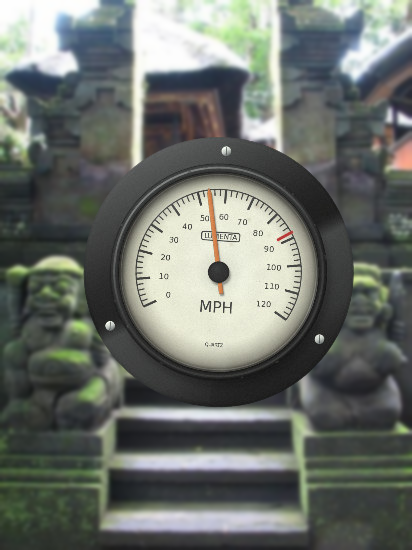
54; mph
